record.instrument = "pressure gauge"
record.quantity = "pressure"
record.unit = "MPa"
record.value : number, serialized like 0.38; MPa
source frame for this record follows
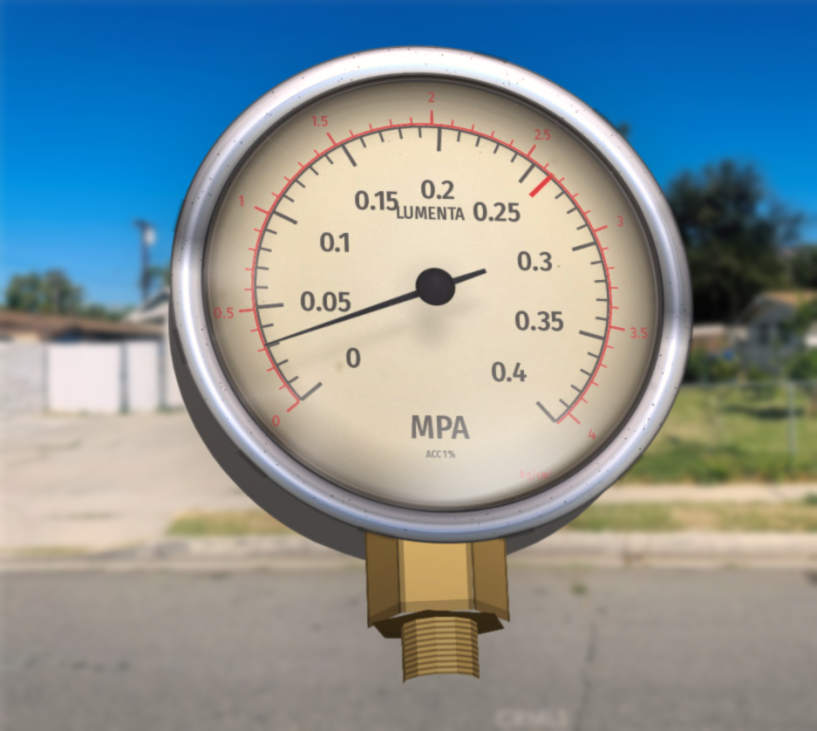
0.03; MPa
